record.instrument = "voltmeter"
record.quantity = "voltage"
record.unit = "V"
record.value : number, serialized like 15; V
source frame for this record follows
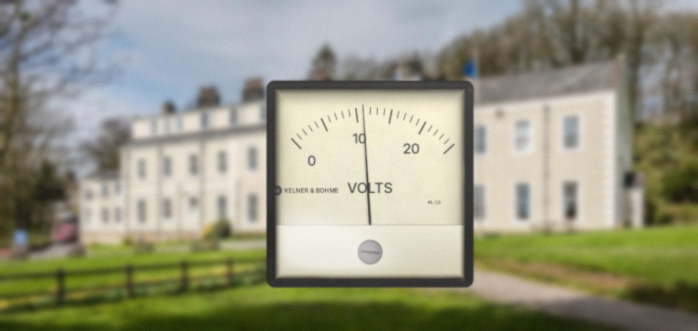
11; V
